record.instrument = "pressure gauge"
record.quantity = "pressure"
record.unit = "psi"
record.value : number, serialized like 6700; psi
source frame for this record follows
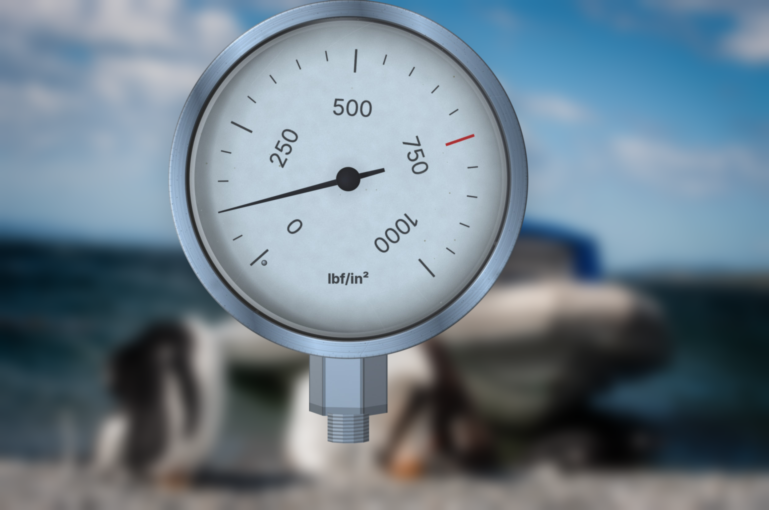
100; psi
